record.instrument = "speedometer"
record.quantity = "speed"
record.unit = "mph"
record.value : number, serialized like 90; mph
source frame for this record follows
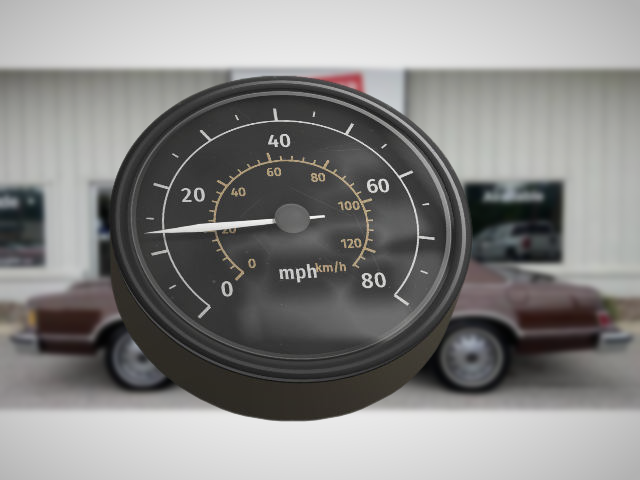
12.5; mph
